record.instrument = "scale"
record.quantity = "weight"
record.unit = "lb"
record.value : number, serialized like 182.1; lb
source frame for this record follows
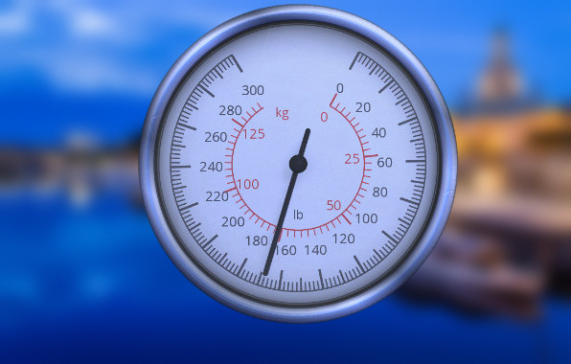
168; lb
